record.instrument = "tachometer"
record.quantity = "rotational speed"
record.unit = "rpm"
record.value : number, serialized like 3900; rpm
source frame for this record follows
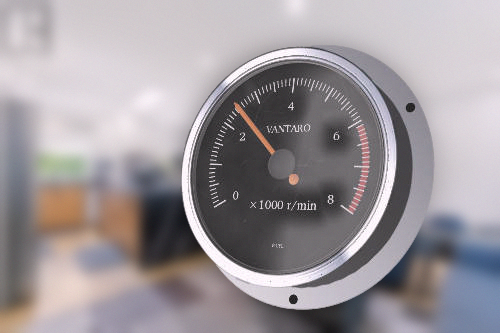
2500; rpm
